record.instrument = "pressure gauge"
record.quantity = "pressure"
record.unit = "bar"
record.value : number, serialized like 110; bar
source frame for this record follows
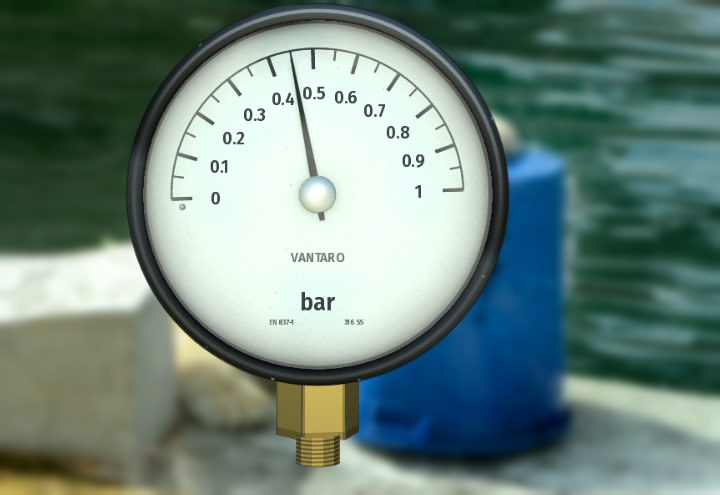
0.45; bar
